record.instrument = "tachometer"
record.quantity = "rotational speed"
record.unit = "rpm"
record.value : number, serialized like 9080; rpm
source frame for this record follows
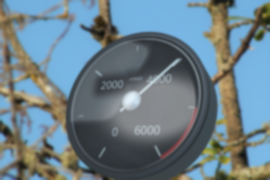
4000; rpm
